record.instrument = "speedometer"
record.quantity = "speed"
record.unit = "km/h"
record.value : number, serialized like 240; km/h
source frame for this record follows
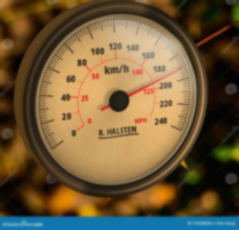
190; km/h
